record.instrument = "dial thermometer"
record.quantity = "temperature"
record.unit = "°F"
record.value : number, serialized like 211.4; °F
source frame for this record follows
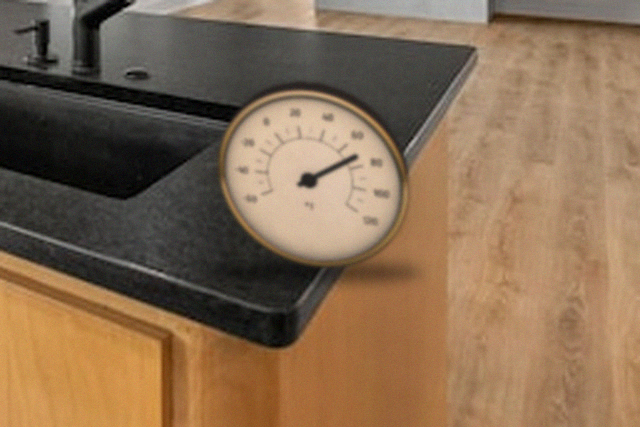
70; °F
